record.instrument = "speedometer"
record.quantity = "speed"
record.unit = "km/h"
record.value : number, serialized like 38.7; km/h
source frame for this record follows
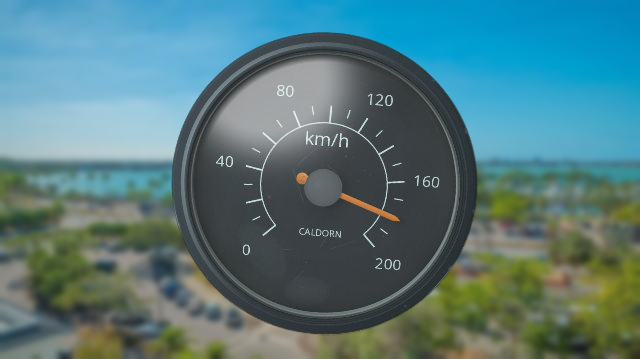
180; km/h
